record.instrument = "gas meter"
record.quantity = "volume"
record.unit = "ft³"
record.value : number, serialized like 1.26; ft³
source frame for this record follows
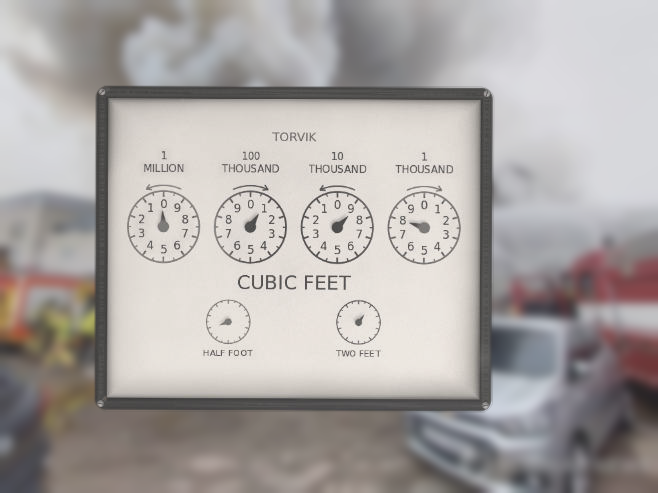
8800; ft³
